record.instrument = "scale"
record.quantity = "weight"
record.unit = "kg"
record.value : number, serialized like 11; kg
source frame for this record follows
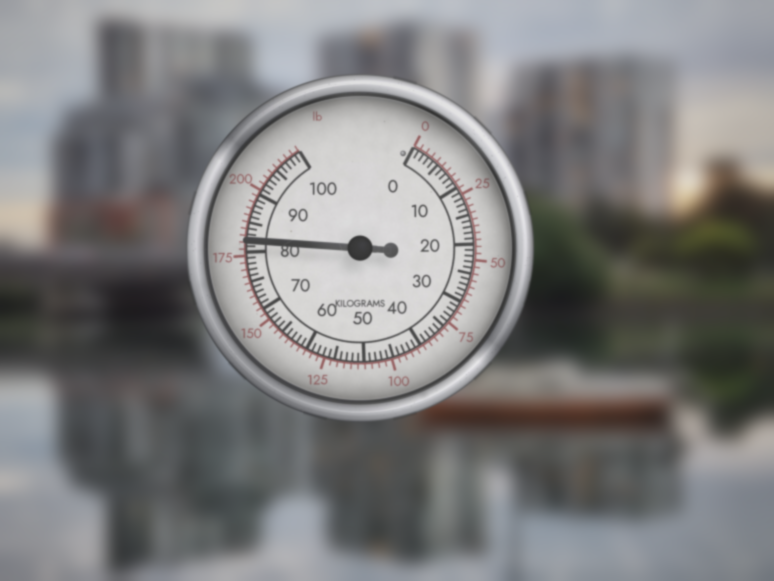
82; kg
